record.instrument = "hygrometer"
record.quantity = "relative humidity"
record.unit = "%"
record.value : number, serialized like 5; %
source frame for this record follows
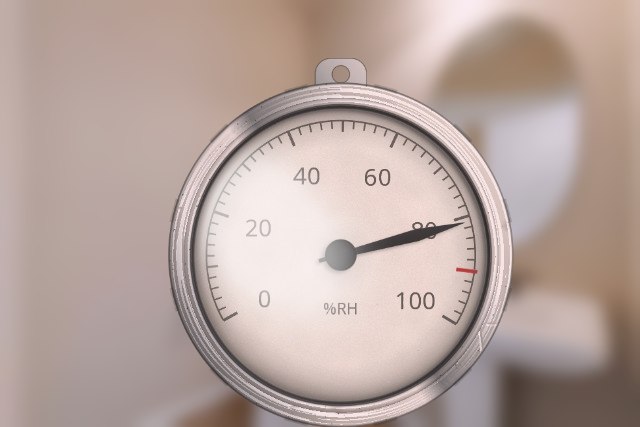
81; %
